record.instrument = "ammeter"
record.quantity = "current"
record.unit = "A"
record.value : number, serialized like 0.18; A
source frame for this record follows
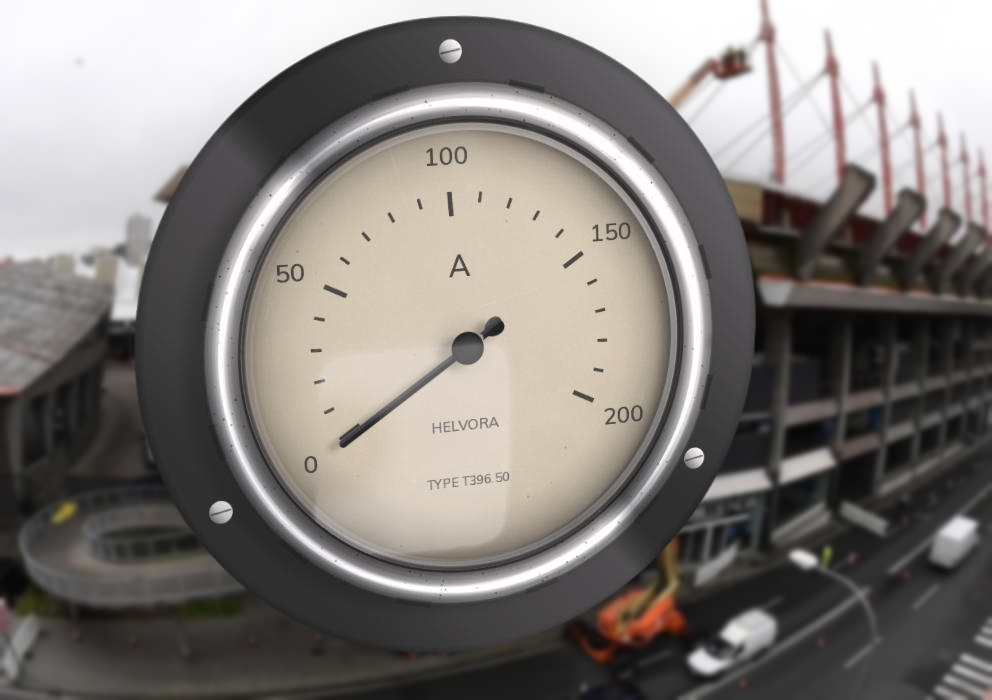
0; A
